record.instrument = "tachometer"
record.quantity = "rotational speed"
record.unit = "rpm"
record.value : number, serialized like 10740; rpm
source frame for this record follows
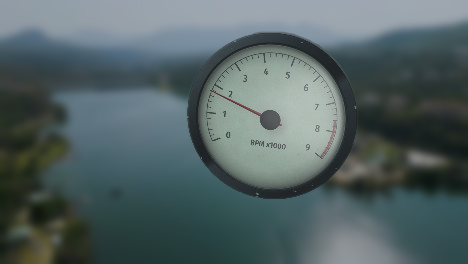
1800; rpm
